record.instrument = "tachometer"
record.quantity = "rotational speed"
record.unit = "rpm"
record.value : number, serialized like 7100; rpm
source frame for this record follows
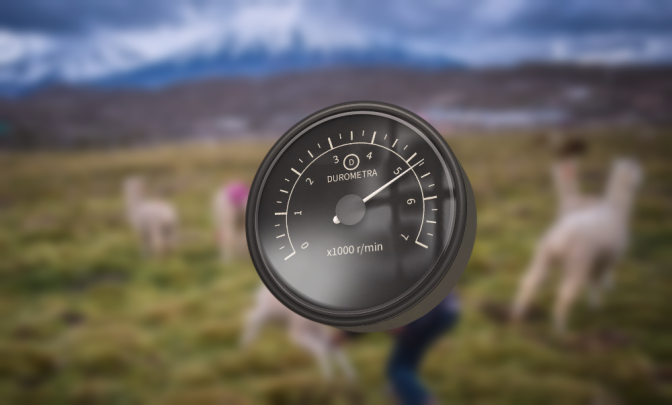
5250; rpm
